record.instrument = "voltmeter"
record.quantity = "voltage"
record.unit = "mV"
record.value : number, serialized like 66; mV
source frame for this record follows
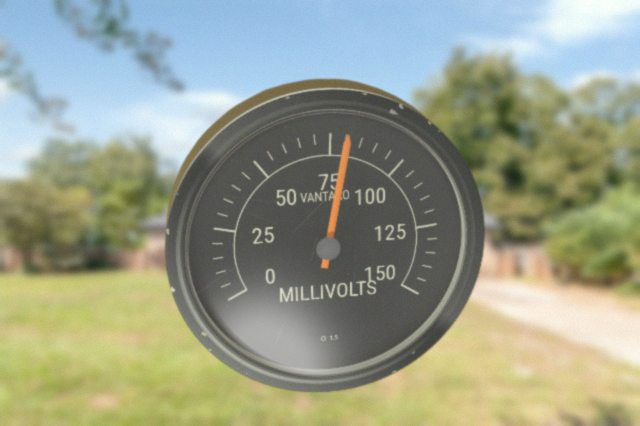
80; mV
